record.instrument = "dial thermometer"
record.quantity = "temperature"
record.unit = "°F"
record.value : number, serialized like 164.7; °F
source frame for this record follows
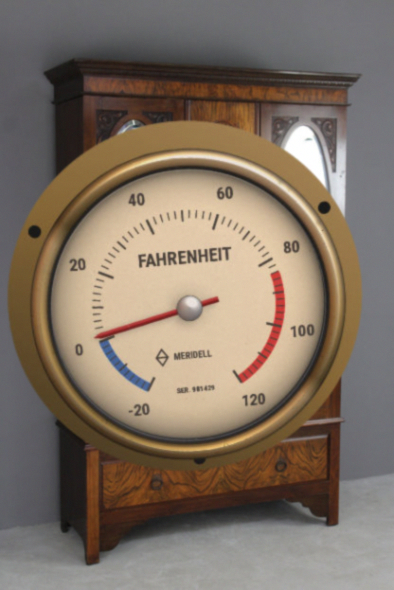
2; °F
